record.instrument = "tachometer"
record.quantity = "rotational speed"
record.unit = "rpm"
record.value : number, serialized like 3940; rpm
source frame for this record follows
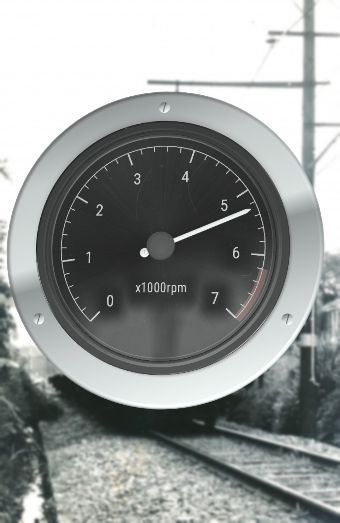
5300; rpm
